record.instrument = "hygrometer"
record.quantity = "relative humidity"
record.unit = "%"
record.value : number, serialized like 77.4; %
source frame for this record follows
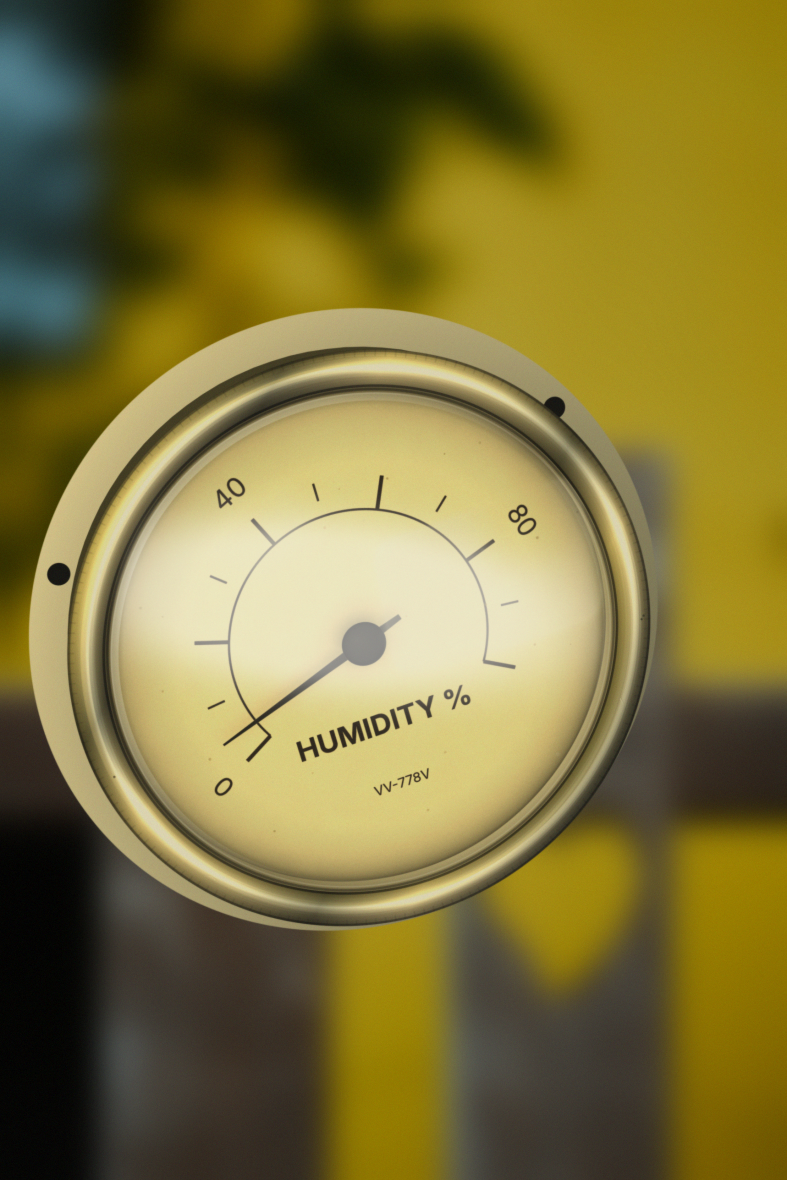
5; %
